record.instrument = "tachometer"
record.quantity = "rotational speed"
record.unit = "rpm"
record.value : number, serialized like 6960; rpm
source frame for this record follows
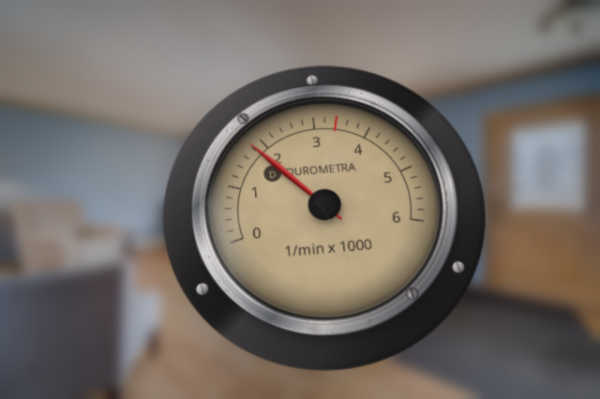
1800; rpm
